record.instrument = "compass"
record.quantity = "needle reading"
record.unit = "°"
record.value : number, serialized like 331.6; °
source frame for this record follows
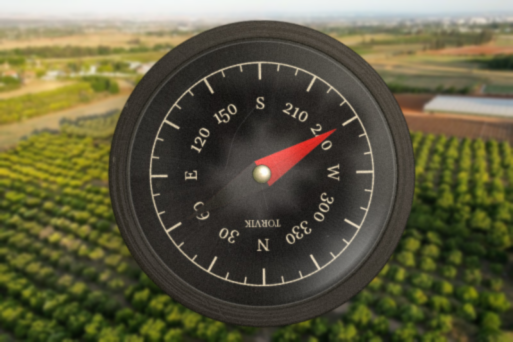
240; °
